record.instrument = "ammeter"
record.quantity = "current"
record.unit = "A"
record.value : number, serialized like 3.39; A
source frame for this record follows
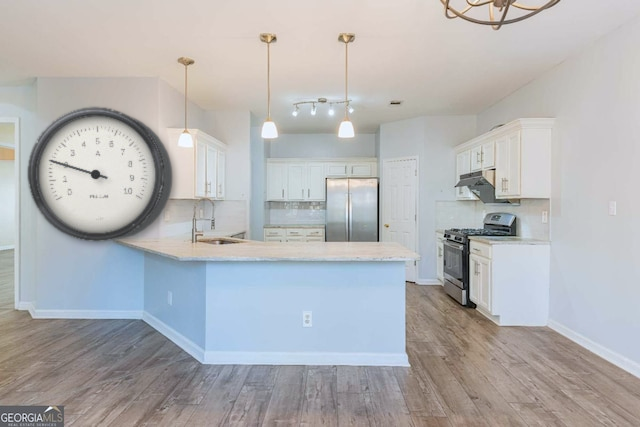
2; A
